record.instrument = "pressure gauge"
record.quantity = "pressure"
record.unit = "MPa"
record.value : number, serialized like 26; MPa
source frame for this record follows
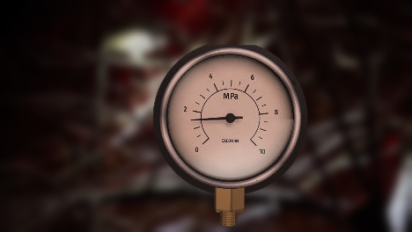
1.5; MPa
